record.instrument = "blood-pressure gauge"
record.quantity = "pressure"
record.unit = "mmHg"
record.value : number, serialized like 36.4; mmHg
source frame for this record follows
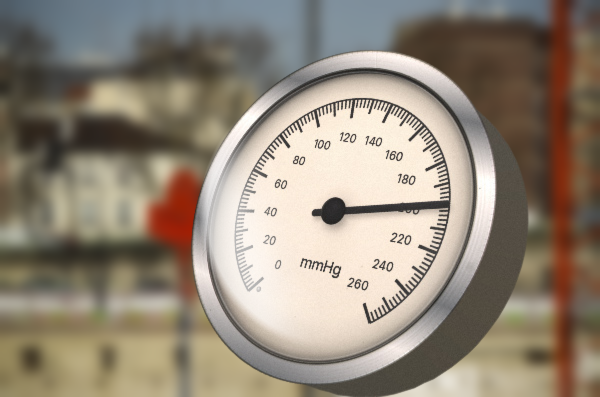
200; mmHg
